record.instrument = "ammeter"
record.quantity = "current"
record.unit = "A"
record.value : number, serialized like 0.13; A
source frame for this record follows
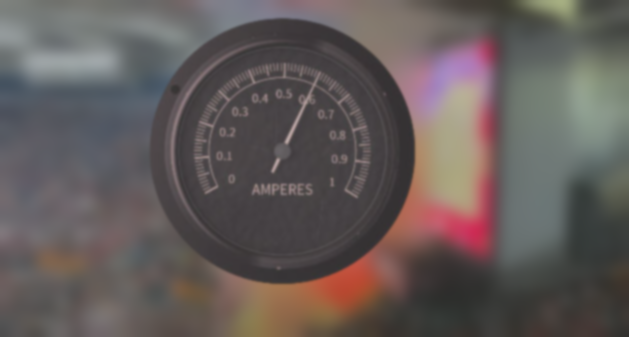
0.6; A
